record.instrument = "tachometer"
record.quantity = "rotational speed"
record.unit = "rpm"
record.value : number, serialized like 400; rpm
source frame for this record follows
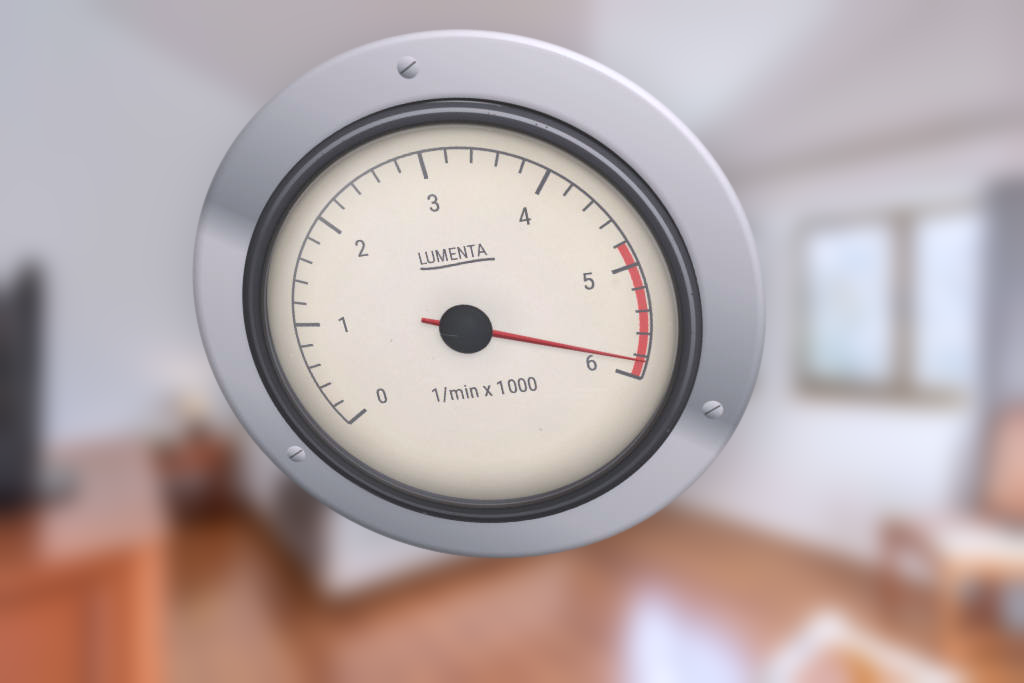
5800; rpm
